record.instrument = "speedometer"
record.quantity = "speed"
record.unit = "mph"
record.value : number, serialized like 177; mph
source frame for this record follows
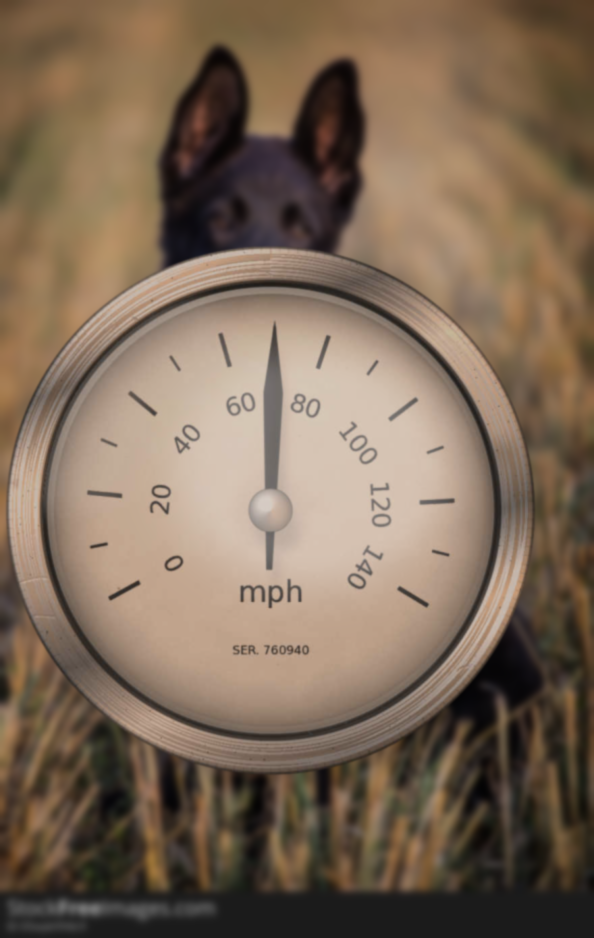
70; mph
